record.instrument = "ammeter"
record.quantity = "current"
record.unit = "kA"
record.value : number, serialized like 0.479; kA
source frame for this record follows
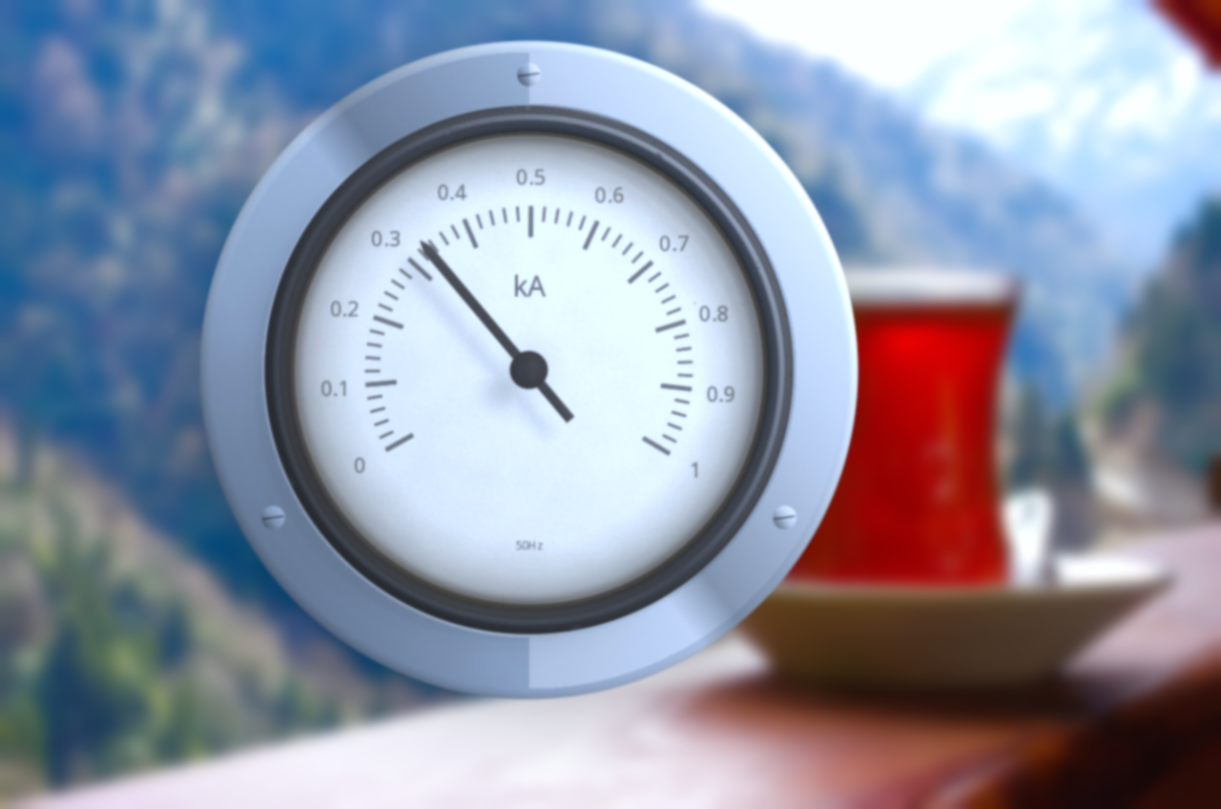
0.33; kA
